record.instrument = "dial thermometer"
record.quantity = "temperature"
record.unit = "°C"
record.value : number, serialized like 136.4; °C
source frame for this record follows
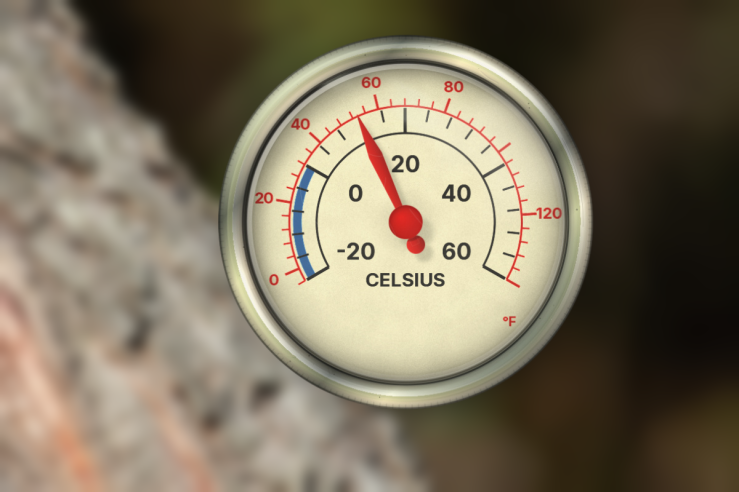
12; °C
